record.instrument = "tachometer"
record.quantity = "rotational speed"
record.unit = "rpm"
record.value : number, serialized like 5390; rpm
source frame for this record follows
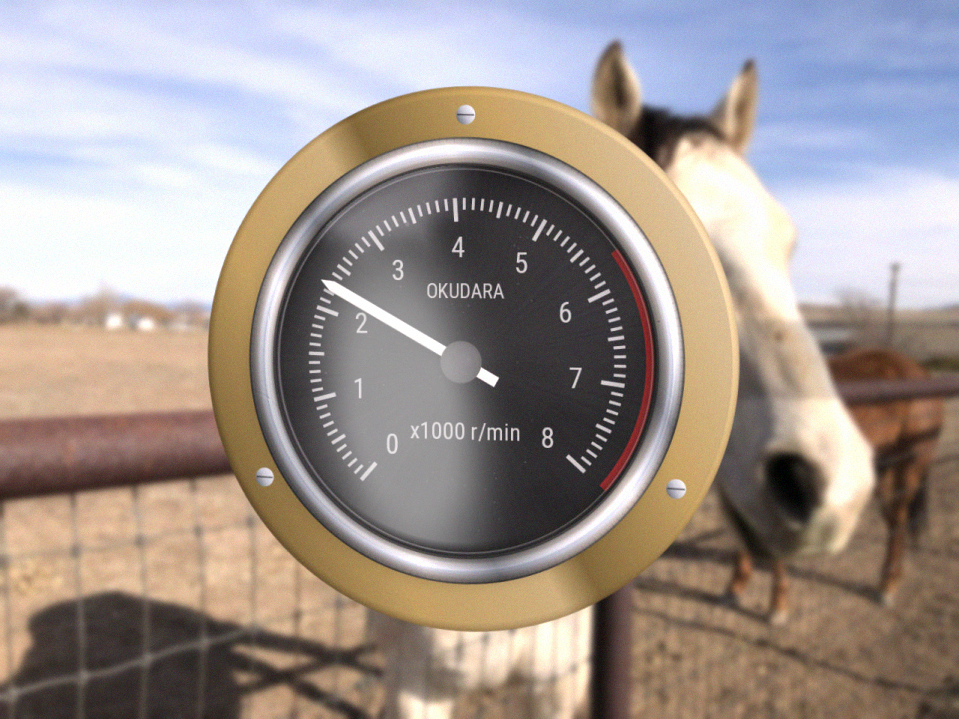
2300; rpm
